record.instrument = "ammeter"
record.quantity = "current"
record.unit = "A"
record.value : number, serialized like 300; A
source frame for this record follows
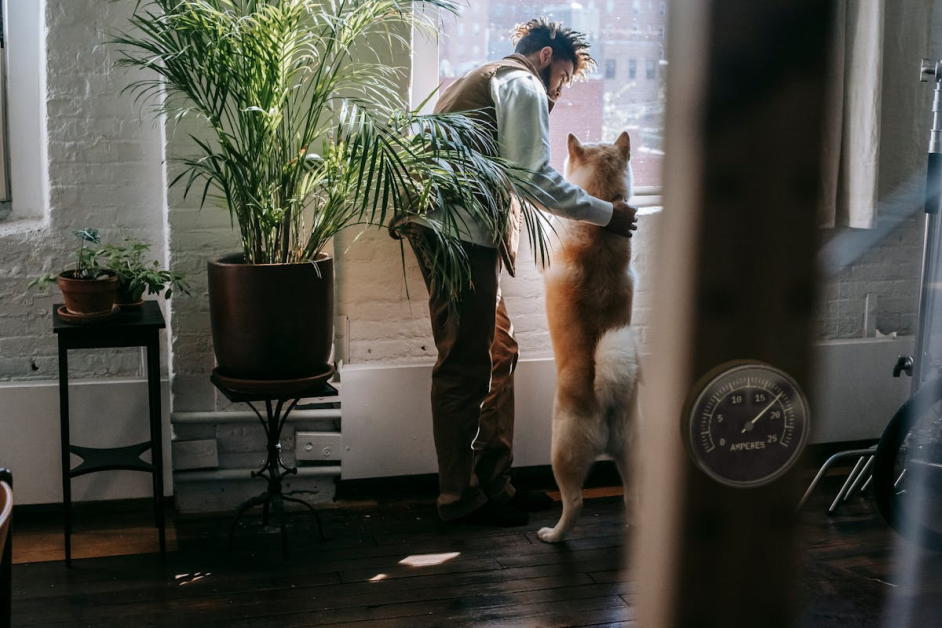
17.5; A
